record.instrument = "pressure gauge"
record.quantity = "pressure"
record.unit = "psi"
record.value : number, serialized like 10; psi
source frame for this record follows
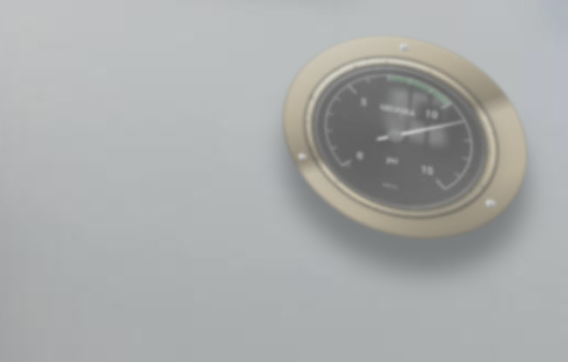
11; psi
